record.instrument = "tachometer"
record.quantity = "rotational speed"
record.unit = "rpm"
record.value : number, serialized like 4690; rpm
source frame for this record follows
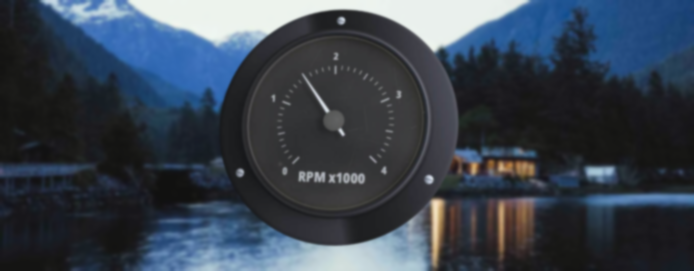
1500; rpm
